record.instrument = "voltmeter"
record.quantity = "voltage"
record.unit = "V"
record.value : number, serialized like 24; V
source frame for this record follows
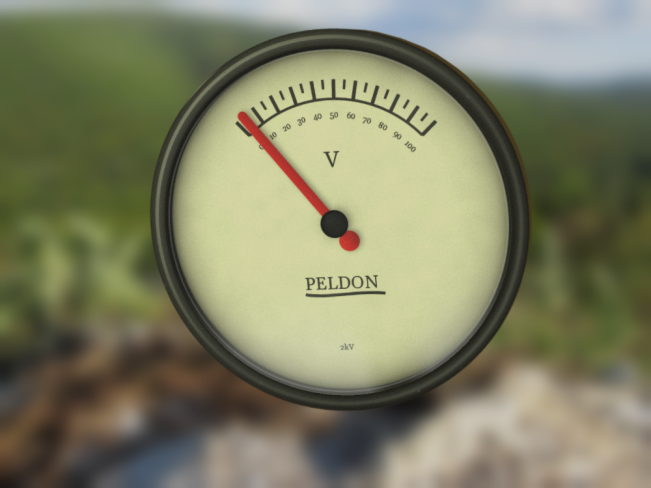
5; V
